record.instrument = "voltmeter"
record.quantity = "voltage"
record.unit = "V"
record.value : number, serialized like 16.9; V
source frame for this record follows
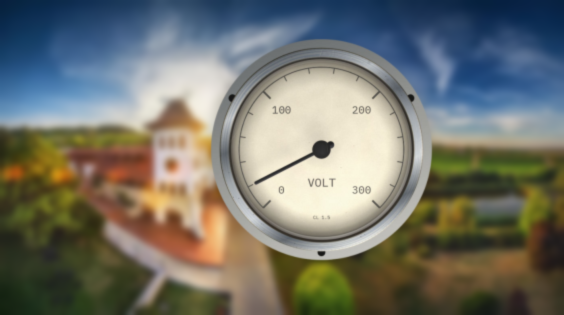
20; V
